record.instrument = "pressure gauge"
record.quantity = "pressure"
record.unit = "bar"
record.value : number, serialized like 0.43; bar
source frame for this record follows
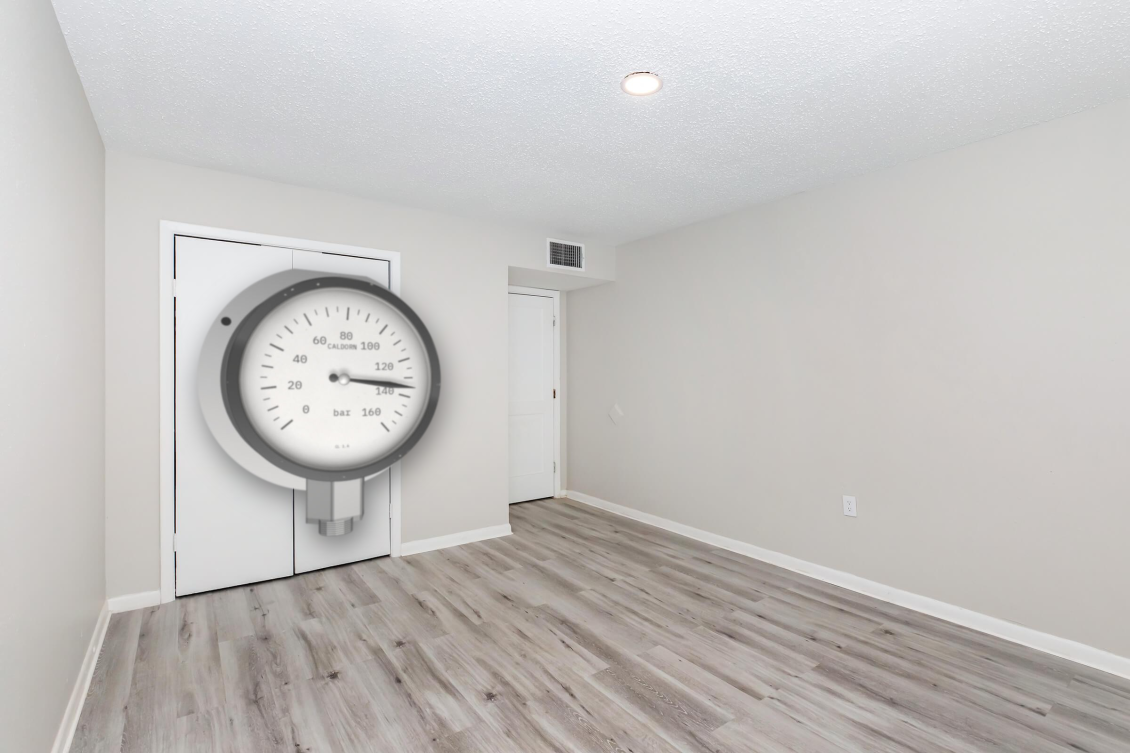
135; bar
